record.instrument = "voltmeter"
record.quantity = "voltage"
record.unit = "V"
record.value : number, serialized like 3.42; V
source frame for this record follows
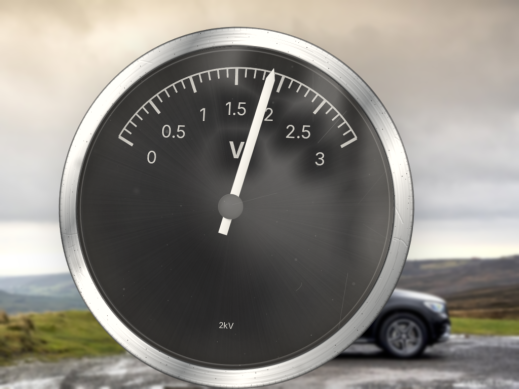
1.9; V
